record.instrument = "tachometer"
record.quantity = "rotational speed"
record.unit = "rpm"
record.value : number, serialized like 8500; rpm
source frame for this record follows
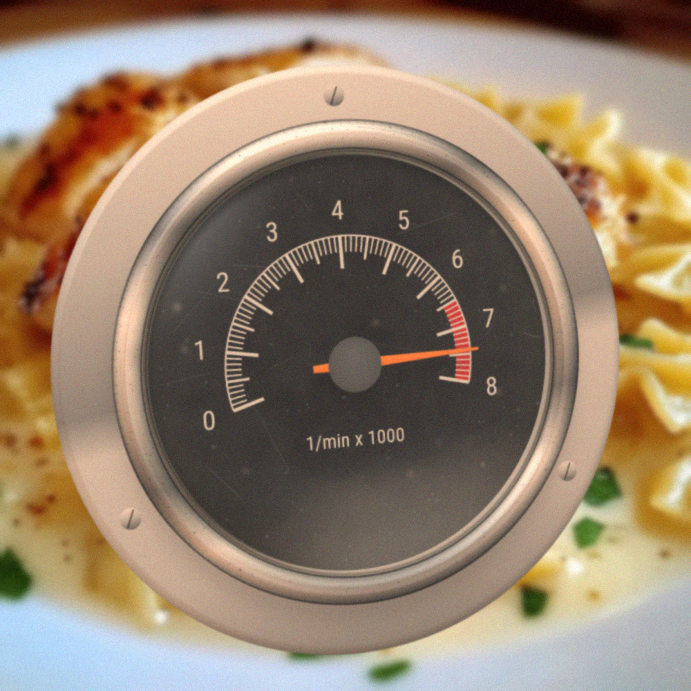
7400; rpm
